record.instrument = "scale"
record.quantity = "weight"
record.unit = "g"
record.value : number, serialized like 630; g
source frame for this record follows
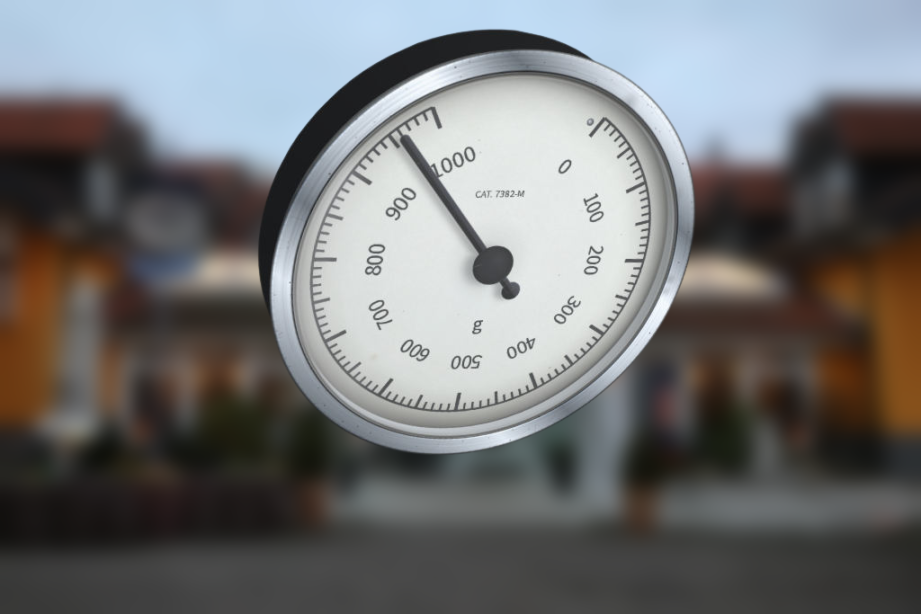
960; g
